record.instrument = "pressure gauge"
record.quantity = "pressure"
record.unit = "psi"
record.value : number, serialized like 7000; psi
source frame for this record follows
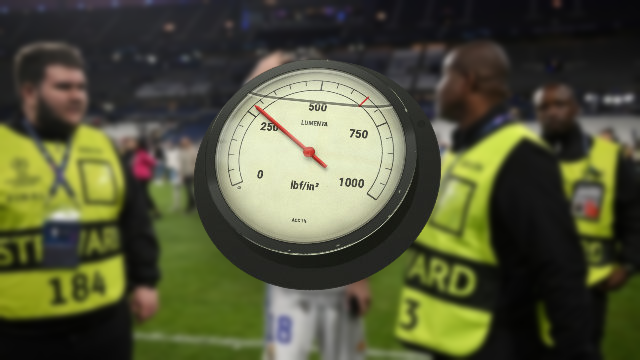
275; psi
